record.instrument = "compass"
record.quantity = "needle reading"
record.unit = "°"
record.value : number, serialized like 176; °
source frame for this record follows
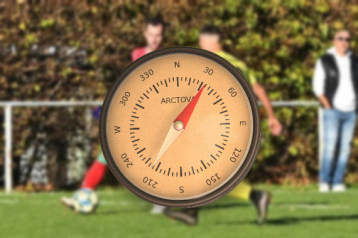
35; °
